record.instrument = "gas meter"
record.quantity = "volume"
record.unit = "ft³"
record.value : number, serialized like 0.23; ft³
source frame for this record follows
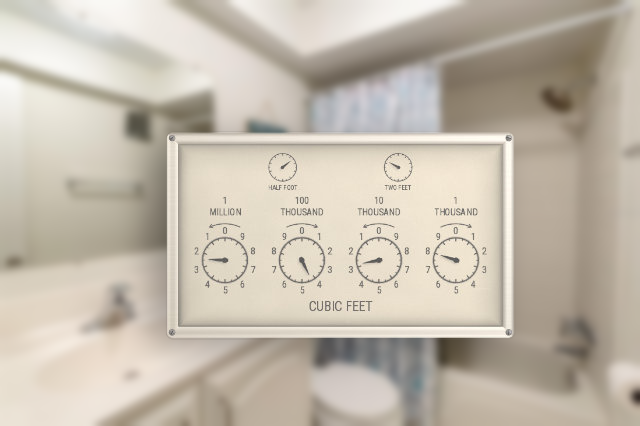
242800; ft³
